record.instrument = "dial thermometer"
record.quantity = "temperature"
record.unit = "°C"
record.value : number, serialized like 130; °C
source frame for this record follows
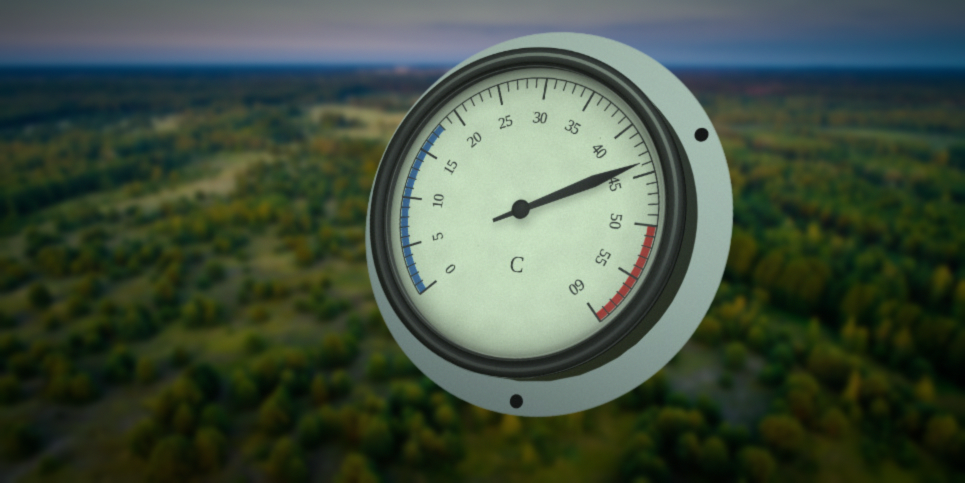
44; °C
